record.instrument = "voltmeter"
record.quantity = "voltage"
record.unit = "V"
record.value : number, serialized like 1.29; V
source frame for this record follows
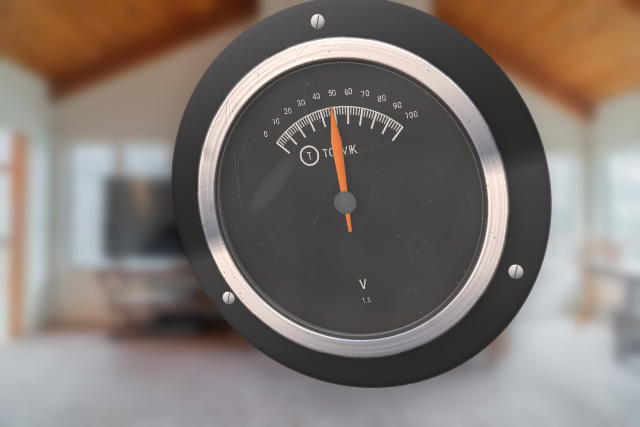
50; V
